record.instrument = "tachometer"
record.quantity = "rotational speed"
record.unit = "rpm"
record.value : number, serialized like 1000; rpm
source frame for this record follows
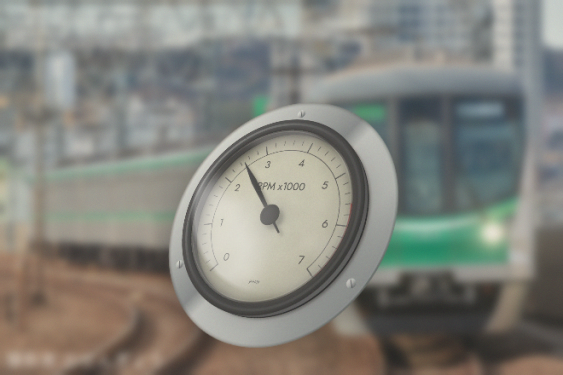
2500; rpm
